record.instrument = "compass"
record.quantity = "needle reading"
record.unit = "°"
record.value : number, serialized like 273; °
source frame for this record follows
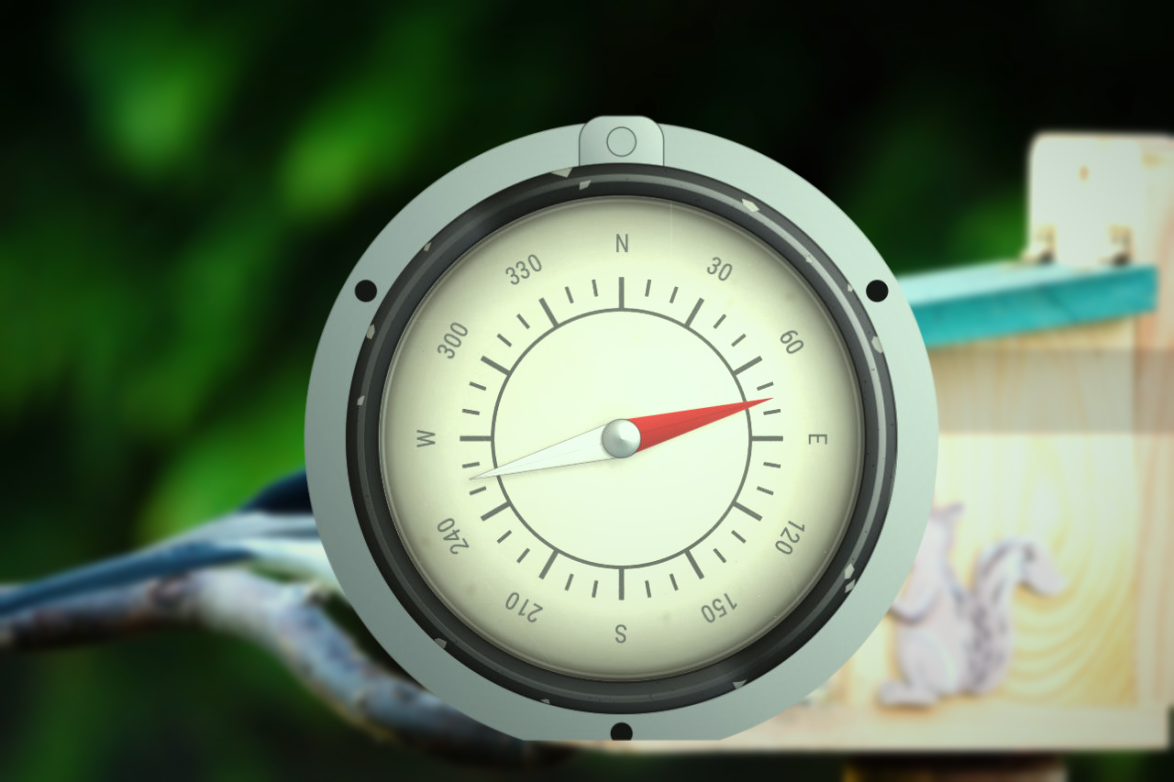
75; °
